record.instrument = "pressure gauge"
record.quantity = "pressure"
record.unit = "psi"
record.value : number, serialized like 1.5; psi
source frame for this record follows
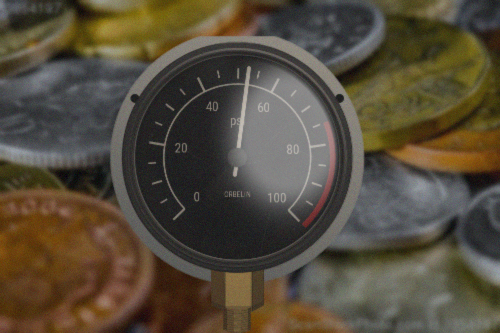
52.5; psi
